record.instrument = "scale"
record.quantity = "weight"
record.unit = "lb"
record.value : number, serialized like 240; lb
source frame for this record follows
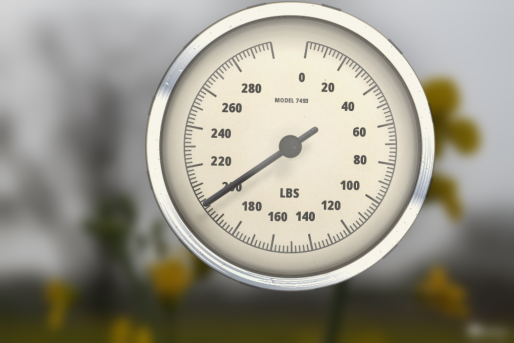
200; lb
